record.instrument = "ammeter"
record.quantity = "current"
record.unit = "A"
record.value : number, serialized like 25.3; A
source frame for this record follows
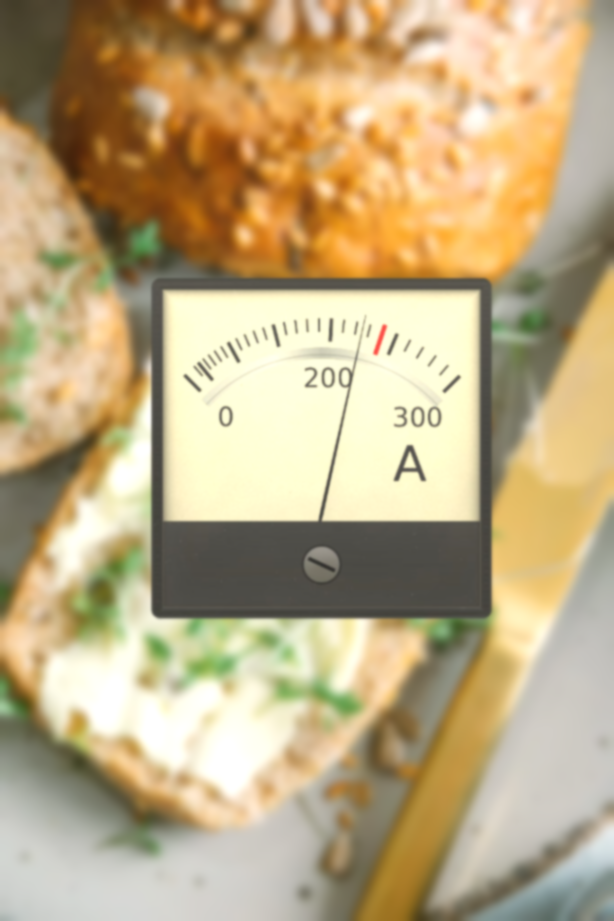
225; A
